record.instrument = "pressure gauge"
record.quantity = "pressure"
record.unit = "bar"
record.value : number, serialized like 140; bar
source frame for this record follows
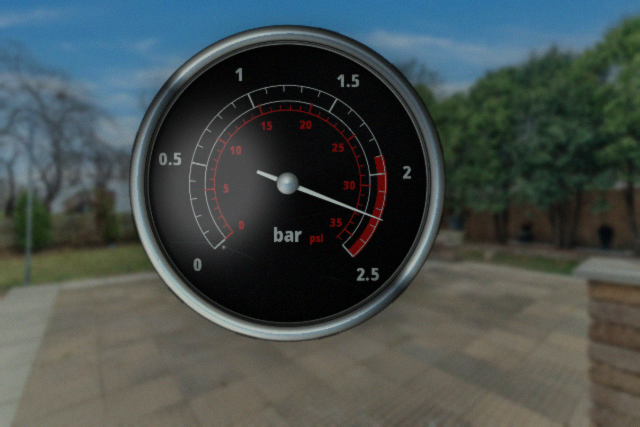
2.25; bar
